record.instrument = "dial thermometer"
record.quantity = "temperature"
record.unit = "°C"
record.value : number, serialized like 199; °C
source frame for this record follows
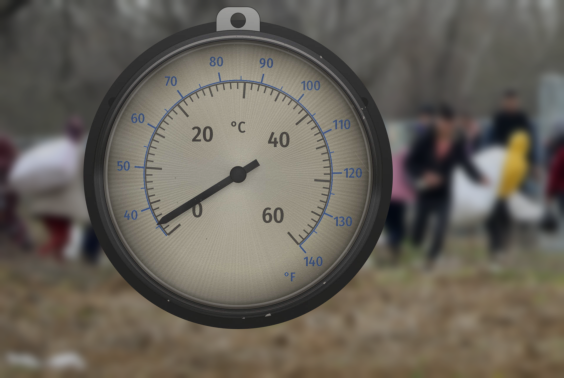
2; °C
